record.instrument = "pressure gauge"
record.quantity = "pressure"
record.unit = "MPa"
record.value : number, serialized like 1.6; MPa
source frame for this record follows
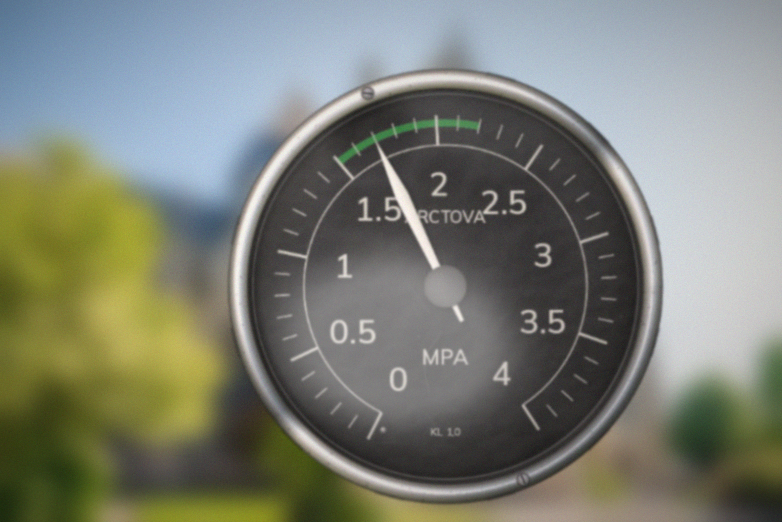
1.7; MPa
